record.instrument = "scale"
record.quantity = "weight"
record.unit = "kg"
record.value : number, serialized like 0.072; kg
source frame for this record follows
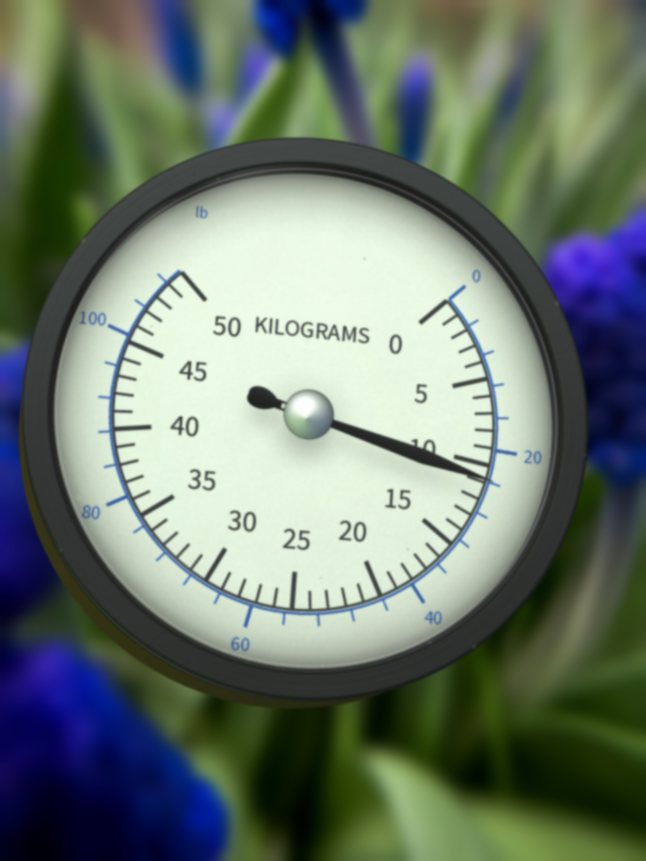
11; kg
